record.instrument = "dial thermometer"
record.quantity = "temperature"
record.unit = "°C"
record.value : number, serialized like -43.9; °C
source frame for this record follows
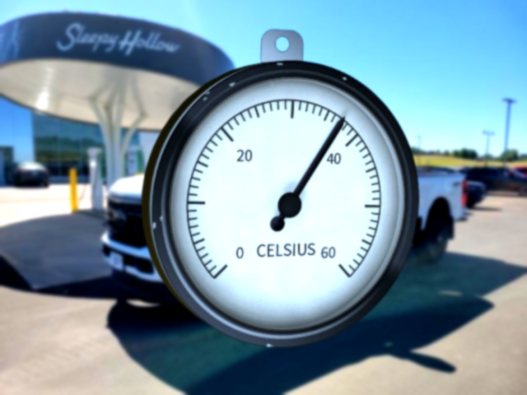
37; °C
